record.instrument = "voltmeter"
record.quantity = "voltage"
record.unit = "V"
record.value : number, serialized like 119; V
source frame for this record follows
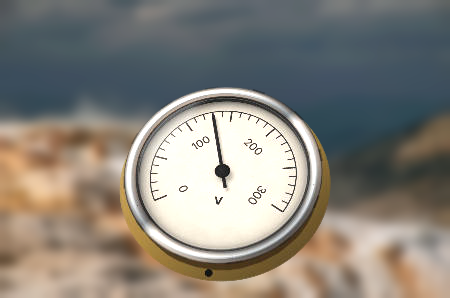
130; V
